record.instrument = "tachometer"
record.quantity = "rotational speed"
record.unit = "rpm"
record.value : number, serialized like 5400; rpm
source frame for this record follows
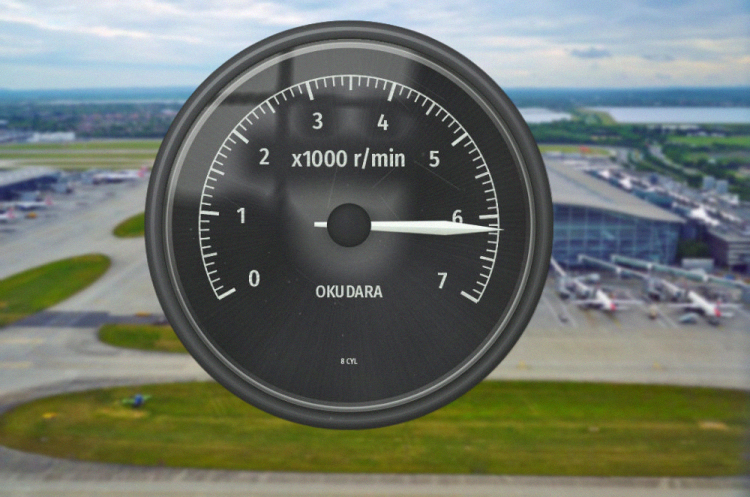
6150; rpm
